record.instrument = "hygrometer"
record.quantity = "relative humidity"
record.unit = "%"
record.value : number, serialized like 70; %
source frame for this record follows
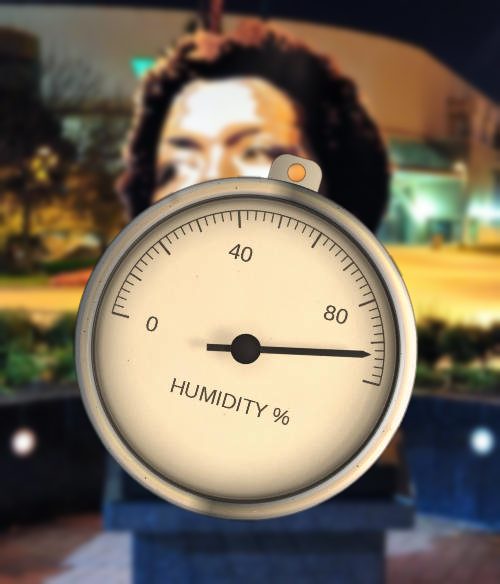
93; %
